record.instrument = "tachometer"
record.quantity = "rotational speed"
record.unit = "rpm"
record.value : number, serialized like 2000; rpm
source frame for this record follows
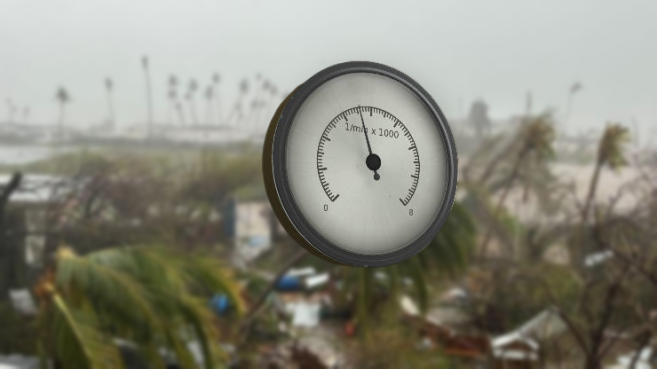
3500; rpm
